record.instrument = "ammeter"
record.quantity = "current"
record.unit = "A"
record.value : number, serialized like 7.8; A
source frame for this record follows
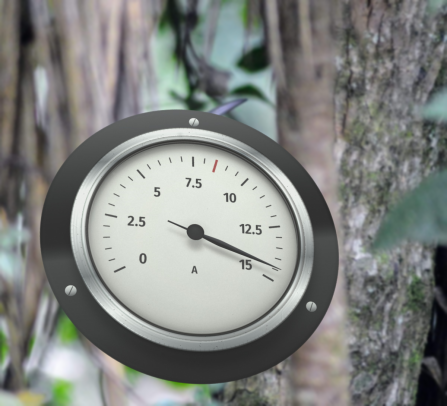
14.5; A
